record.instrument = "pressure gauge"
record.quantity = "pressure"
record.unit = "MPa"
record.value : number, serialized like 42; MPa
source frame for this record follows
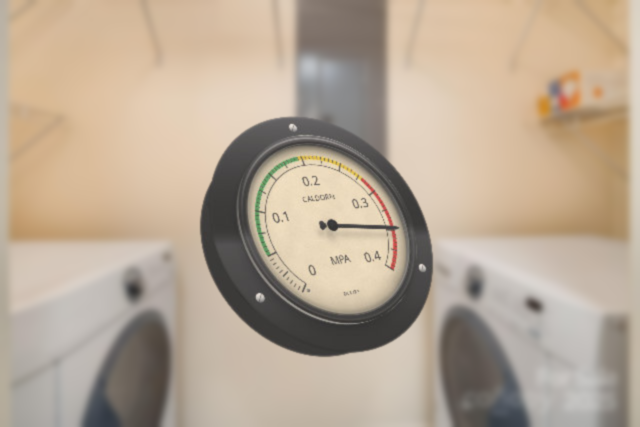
0.35; MPa
